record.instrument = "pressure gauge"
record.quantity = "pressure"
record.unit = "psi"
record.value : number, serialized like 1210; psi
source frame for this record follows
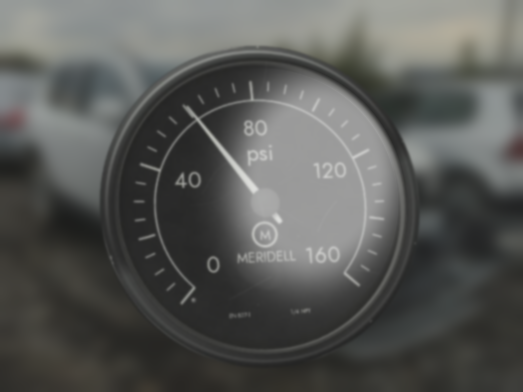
60; psi
